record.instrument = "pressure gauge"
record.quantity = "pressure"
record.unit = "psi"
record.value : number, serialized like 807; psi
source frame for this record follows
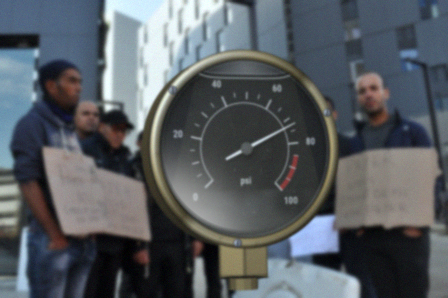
72.5; psi
